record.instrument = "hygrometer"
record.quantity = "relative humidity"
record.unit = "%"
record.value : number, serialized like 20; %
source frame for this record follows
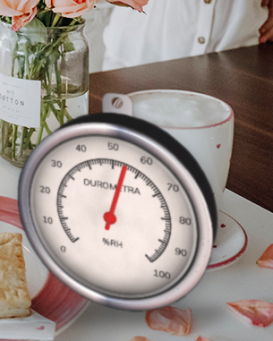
55; %
